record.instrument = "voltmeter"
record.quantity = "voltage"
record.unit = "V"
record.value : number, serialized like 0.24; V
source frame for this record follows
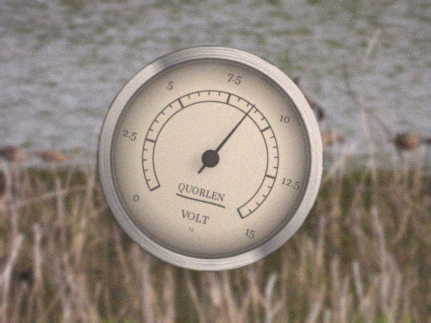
8.75; V
